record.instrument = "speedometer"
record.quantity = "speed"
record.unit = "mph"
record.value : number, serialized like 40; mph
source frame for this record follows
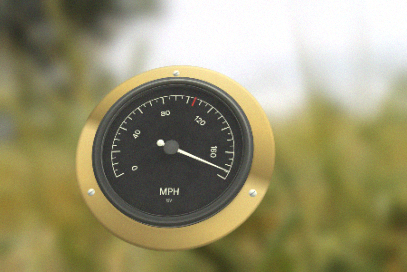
175; mph
